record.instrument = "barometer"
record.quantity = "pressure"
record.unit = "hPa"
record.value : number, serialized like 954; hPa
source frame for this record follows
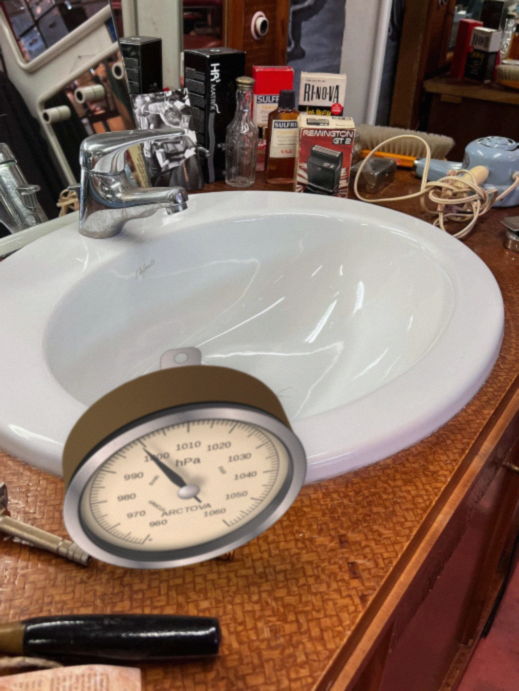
1000; hPa
